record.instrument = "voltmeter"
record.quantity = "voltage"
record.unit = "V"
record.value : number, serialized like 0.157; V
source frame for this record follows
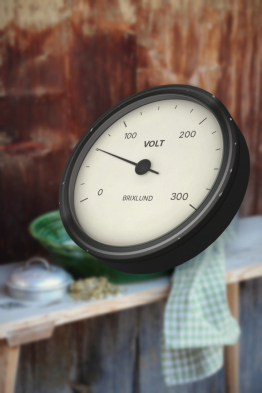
60; V
